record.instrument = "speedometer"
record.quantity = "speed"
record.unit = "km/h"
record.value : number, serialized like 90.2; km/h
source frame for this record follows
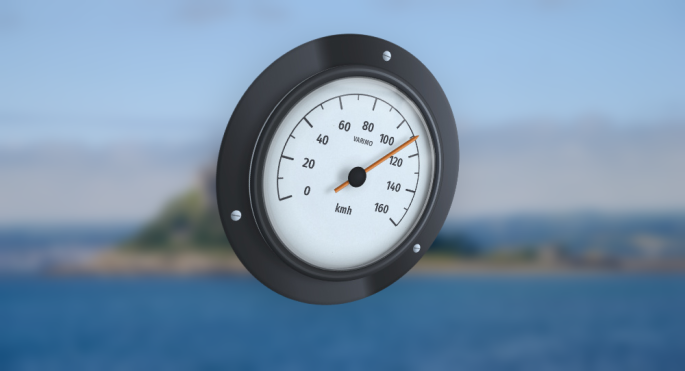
110; km/h
